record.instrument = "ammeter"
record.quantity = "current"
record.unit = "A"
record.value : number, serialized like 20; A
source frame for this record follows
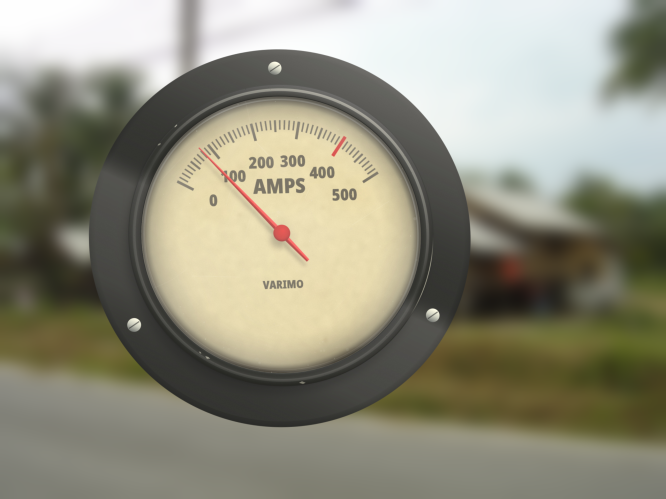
80; A
